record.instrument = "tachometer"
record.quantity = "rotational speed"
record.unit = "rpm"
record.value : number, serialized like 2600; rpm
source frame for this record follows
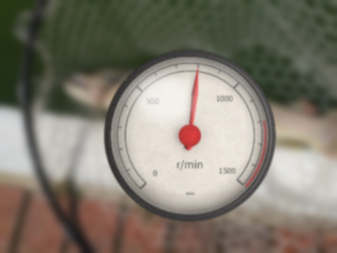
800; rpm
